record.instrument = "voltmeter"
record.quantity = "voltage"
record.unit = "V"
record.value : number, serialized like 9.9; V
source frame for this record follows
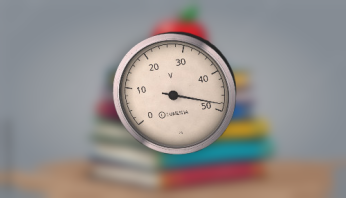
48; V
